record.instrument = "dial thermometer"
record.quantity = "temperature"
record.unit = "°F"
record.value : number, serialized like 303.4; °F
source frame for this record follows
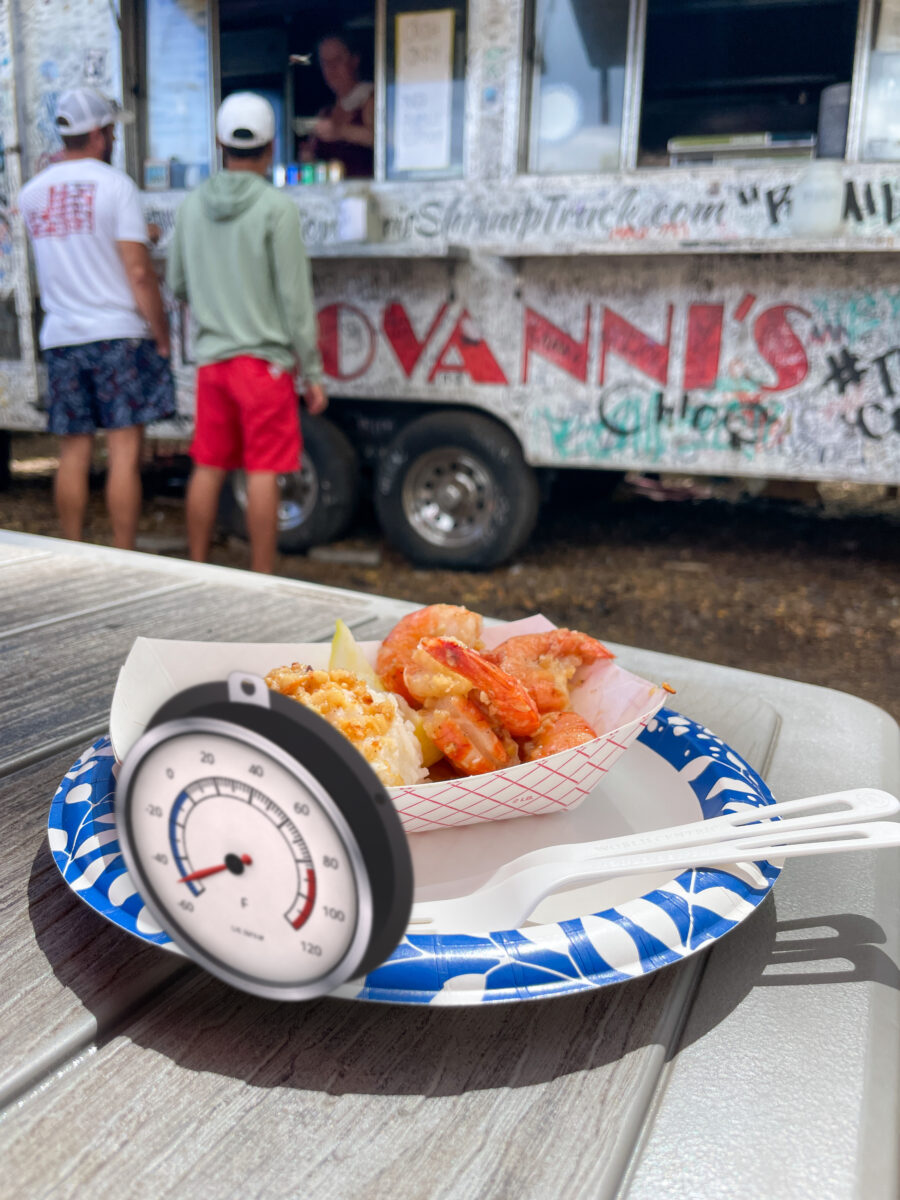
-50; °F
